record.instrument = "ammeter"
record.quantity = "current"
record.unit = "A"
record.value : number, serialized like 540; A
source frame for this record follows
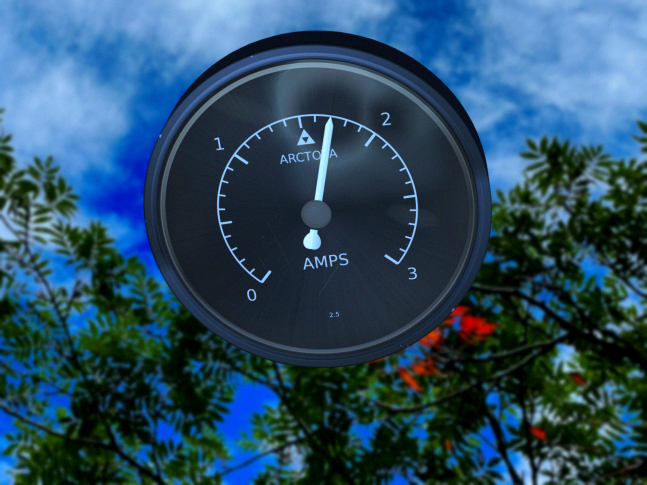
1.7; A
